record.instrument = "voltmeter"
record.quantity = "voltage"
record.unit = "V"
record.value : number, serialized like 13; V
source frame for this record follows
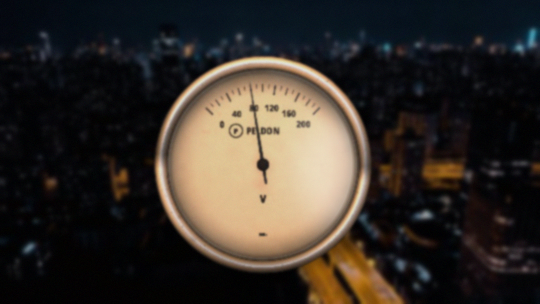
80; V
